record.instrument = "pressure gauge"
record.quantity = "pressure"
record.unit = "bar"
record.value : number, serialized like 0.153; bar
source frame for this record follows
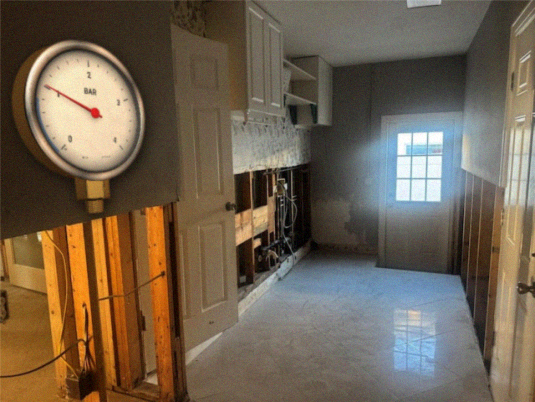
1; bar
